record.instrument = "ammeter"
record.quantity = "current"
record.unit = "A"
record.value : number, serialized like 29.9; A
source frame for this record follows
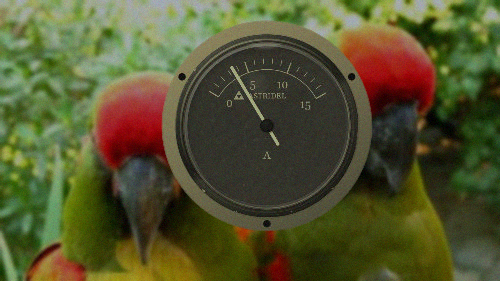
3.5; A
